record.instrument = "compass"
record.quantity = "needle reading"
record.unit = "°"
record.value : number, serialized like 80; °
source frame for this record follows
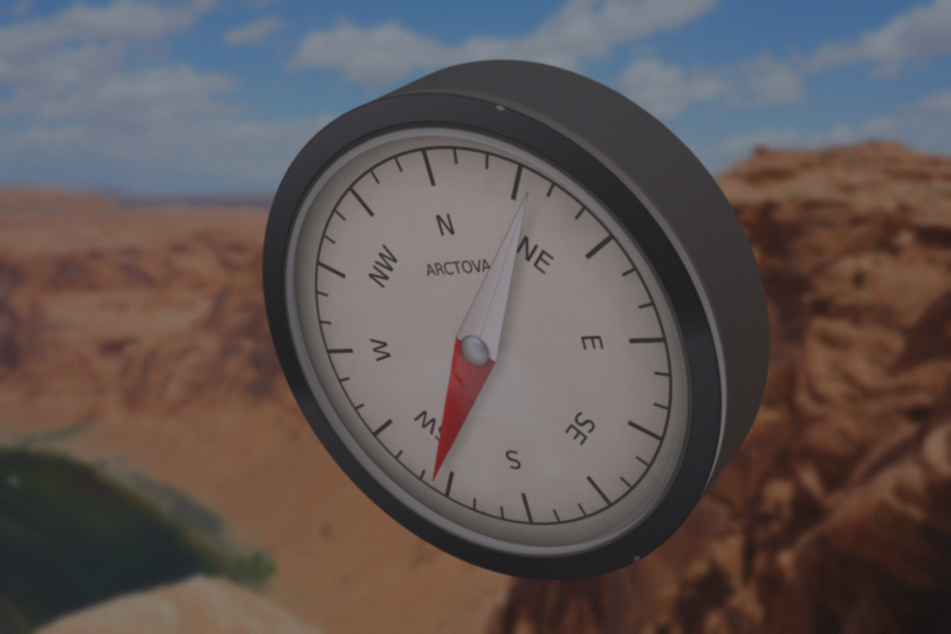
215; °
